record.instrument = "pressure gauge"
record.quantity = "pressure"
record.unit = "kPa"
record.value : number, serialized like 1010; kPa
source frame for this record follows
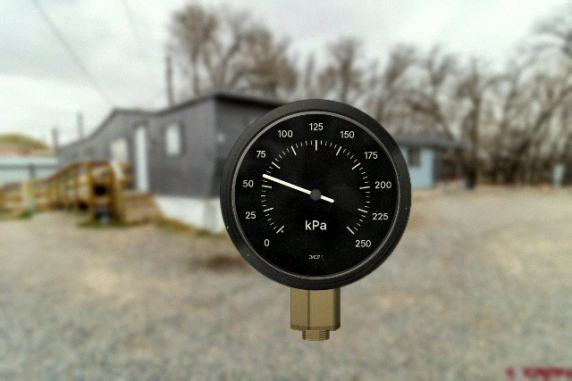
60; kPa
